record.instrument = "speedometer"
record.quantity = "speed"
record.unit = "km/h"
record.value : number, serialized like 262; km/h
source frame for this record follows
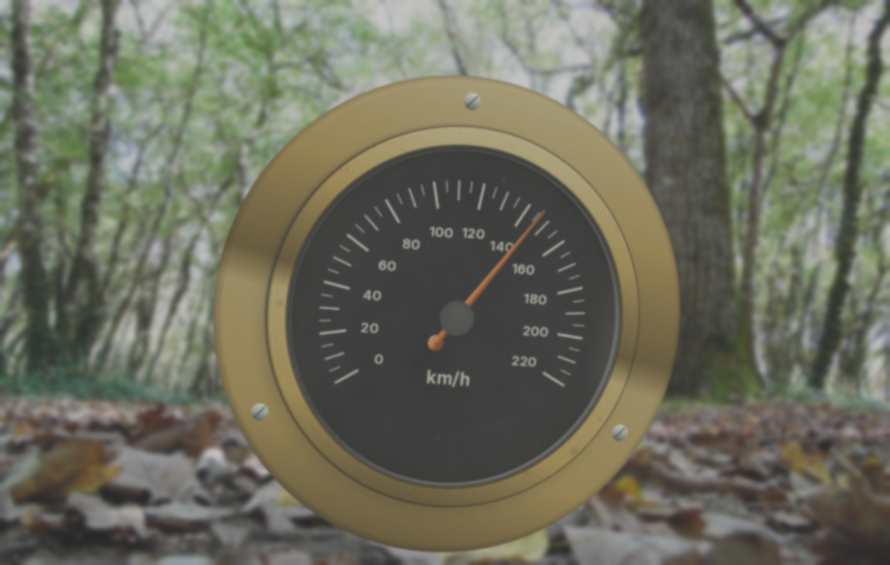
145; km/h
